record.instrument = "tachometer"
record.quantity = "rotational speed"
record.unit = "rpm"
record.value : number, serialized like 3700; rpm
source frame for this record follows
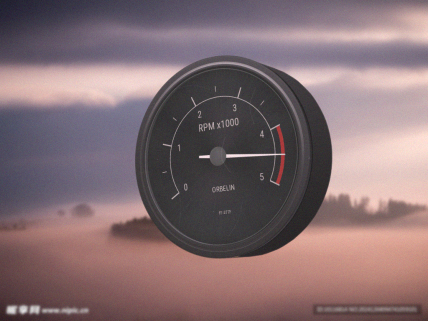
4500; rpm
